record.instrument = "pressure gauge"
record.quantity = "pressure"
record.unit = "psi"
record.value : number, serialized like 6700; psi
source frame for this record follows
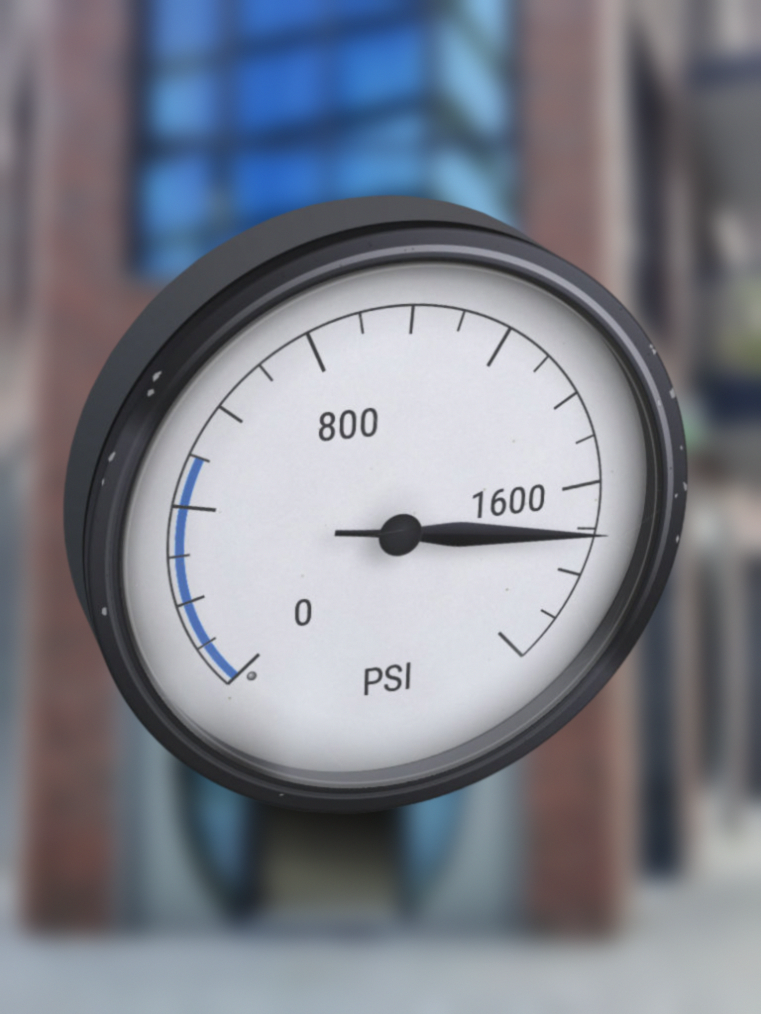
1700; psi
